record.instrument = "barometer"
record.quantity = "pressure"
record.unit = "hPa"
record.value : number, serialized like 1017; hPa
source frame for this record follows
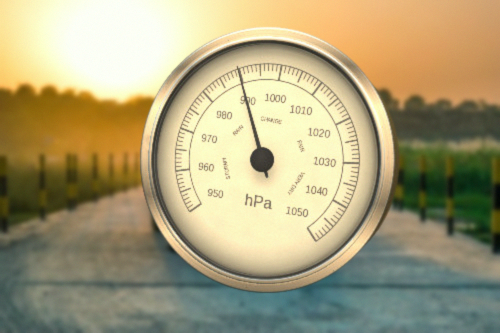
990; hPa
